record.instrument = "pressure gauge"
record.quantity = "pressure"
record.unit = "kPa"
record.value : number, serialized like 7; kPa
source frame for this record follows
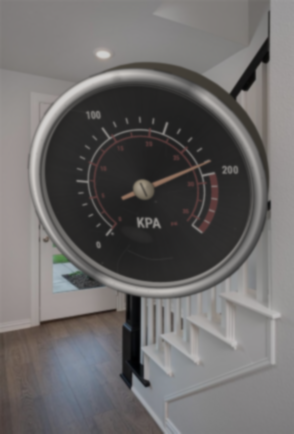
190; kPa
